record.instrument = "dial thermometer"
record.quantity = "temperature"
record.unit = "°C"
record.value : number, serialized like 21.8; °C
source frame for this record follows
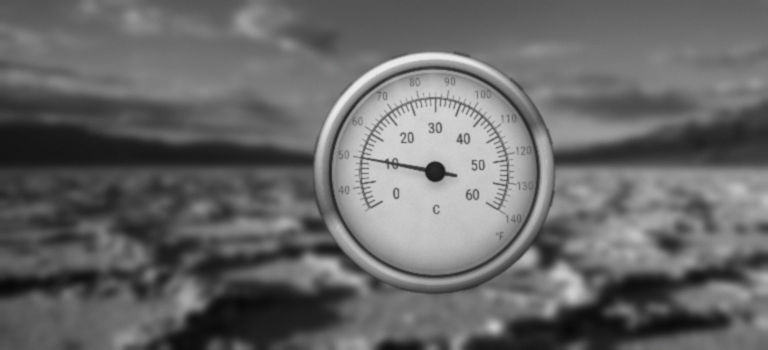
10; °C
